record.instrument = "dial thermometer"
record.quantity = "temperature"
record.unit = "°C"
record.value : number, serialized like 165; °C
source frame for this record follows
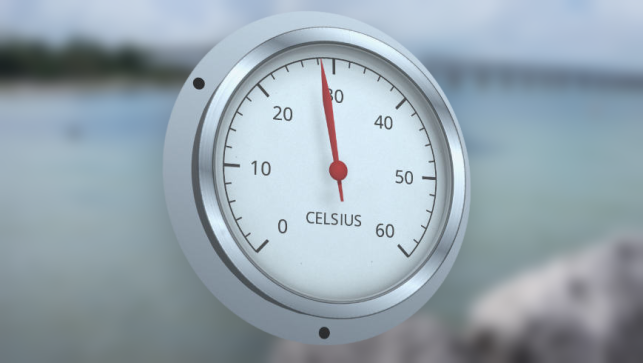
28; °C
